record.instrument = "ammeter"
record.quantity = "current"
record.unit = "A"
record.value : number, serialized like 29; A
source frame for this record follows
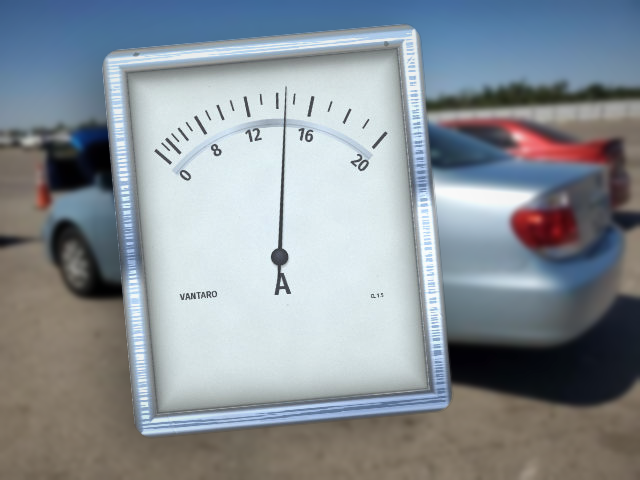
14.5; A
